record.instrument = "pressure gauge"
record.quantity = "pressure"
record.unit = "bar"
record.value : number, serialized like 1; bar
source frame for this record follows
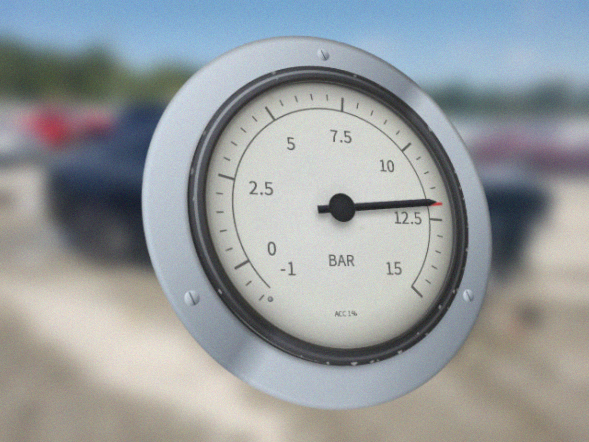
12; bar
